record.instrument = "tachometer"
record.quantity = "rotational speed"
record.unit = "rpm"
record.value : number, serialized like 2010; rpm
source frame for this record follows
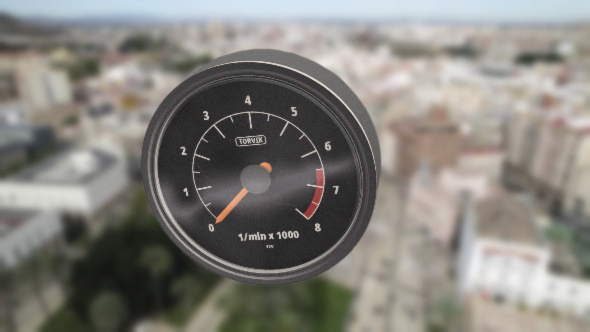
0; rpm
